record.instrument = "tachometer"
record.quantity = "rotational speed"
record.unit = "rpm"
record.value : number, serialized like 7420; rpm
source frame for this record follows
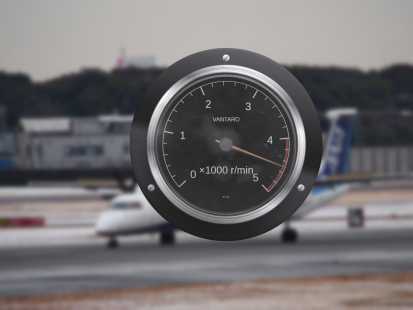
4500; rpm
